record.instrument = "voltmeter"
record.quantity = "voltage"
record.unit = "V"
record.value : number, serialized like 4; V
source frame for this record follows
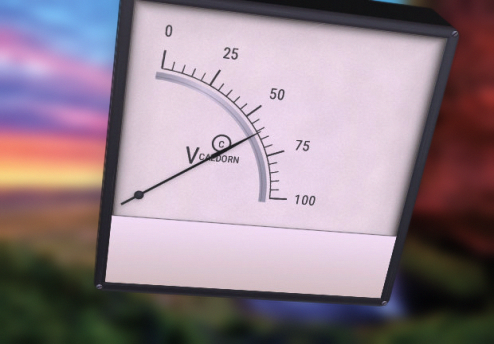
60; V
